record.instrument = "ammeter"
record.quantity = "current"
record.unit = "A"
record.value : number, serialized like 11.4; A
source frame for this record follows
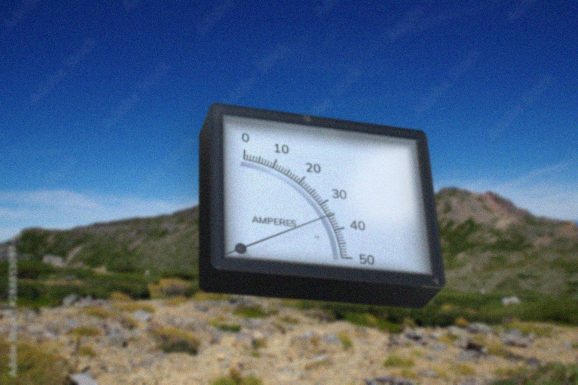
35; A
